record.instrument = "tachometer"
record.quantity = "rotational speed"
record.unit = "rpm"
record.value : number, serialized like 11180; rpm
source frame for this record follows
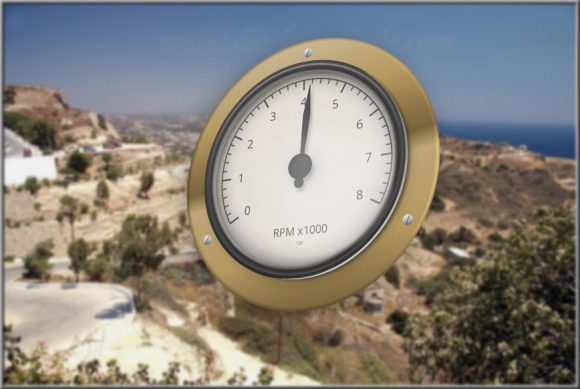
4200; rpm
